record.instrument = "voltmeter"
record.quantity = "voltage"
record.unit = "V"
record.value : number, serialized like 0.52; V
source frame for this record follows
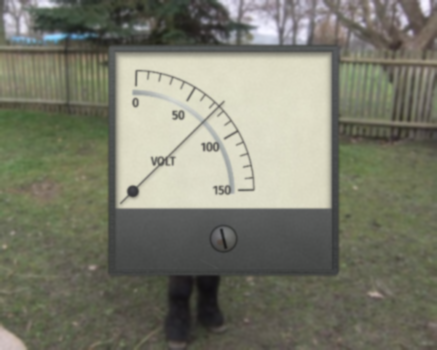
75; V
